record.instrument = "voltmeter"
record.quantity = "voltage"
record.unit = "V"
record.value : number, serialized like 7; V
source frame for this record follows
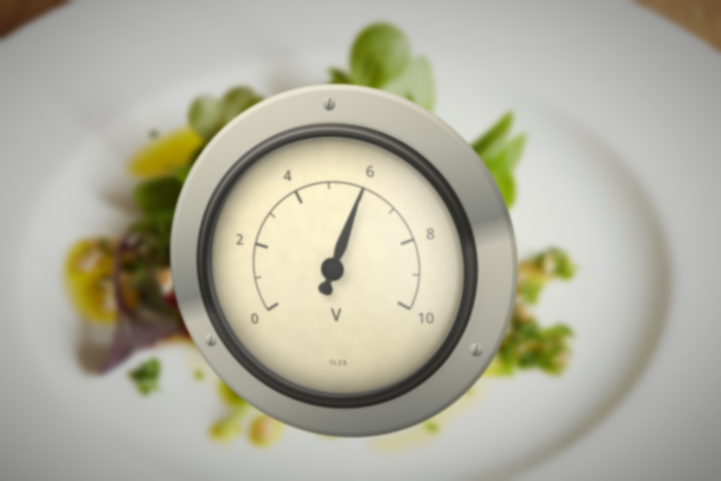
6; V
